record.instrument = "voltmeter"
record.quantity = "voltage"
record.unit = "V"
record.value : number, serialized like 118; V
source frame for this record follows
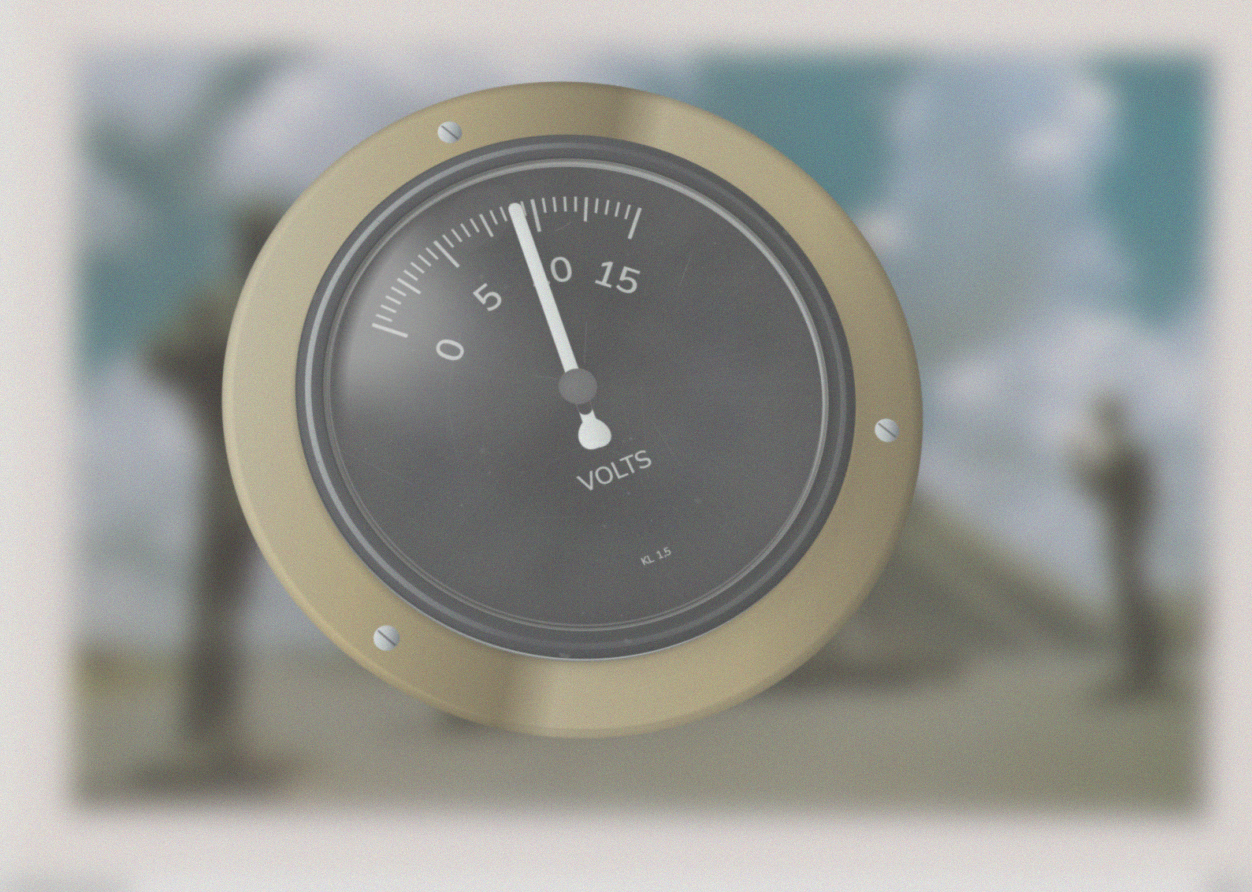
9; V
